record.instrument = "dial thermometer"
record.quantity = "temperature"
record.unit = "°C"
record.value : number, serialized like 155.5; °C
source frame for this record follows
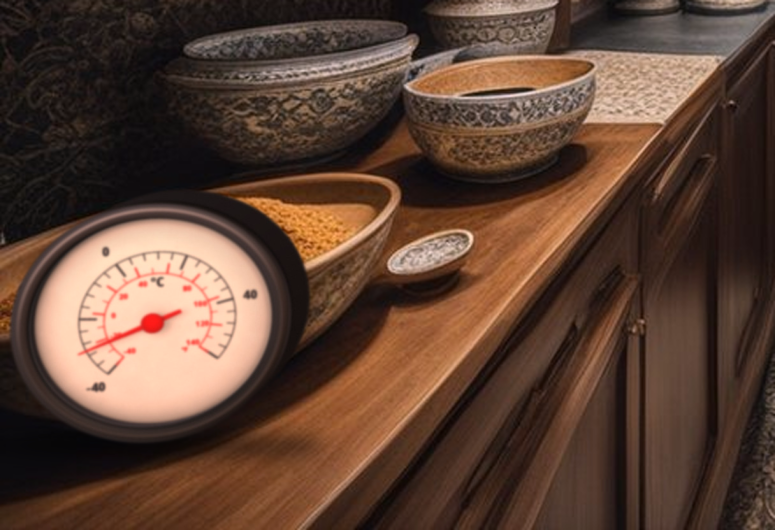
-30; °C
